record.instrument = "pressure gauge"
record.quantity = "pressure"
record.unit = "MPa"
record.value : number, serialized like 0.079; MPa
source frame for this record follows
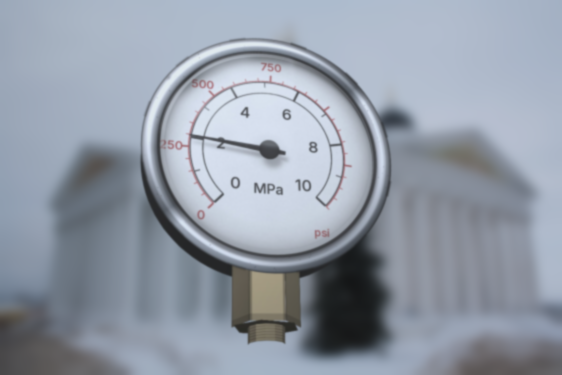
2; MPa
